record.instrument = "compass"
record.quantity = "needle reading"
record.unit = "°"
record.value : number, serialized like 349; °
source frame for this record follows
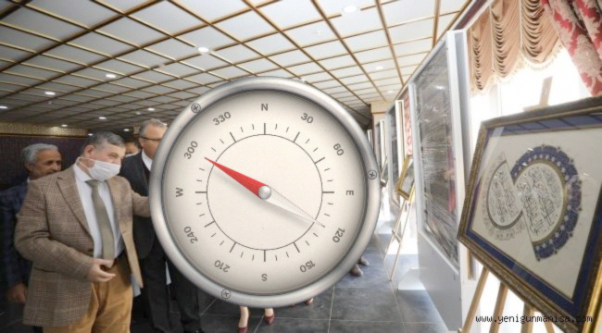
300; °
